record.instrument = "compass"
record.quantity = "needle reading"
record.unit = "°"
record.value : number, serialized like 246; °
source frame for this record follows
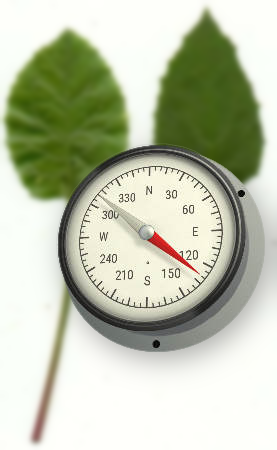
130; °
